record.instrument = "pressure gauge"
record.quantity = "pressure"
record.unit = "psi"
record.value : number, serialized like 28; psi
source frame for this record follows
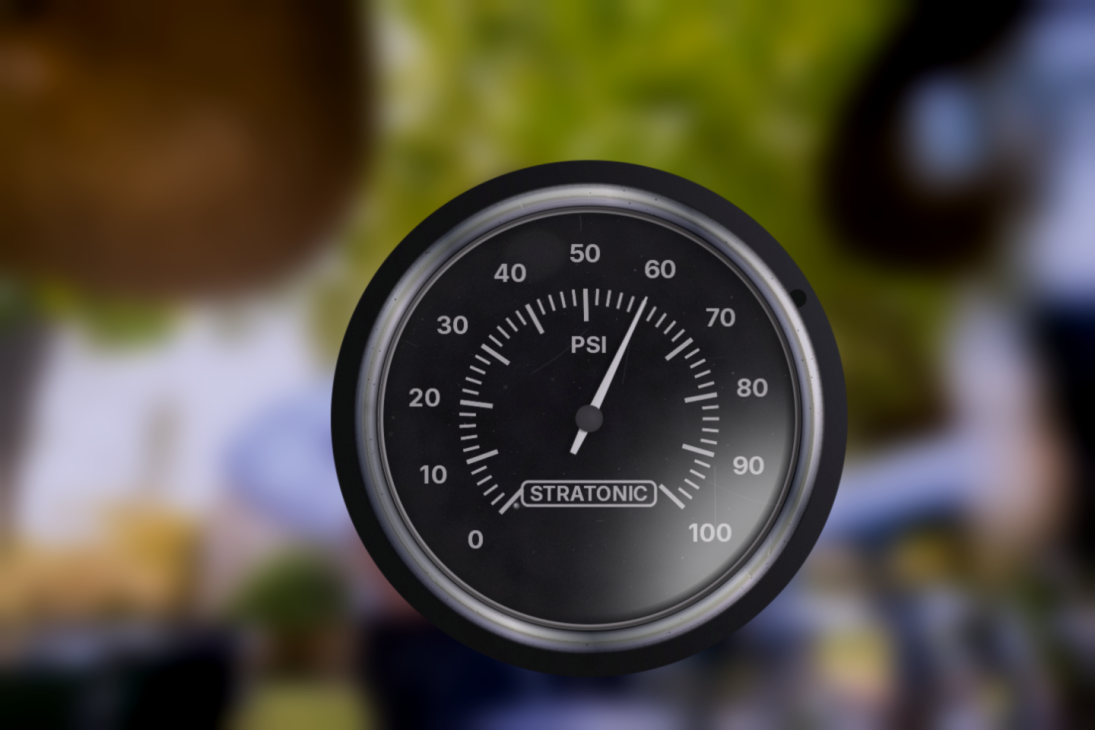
60; psi
